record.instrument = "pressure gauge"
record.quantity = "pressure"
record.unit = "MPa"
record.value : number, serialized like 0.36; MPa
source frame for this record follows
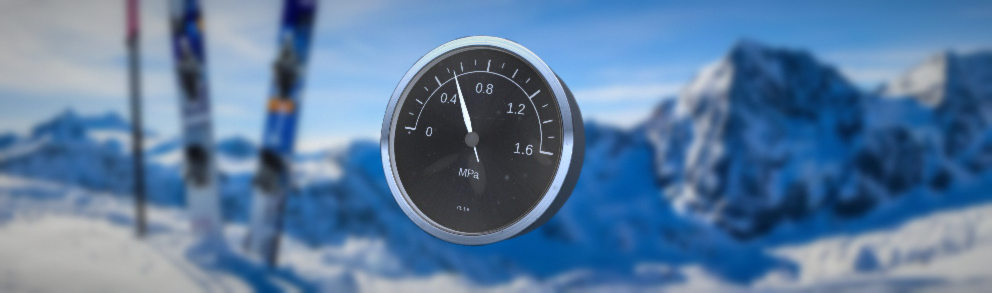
0.55; MPa
